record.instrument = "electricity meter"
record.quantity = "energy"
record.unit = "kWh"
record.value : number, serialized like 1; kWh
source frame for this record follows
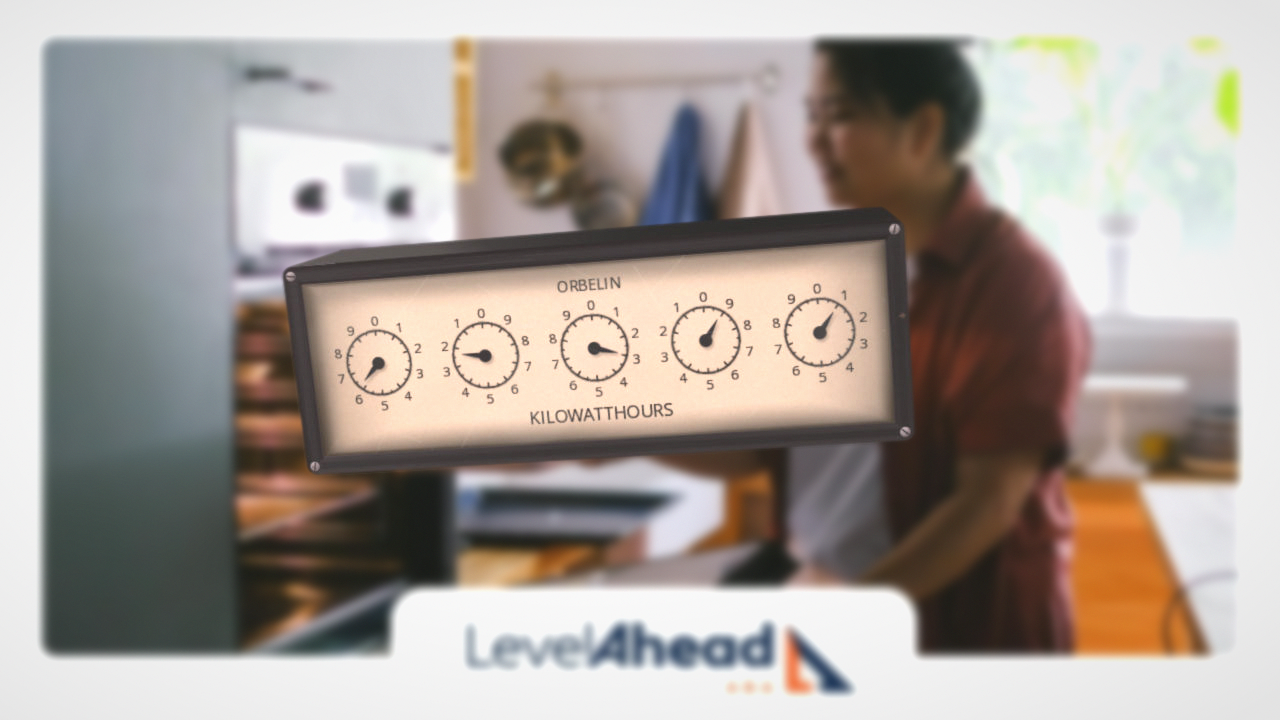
62291; kWh
